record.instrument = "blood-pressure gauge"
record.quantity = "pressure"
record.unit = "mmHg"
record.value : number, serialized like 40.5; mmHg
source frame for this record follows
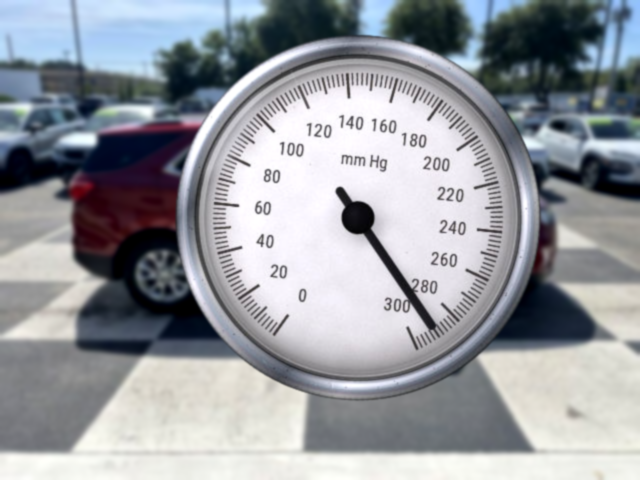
290; mmHg
